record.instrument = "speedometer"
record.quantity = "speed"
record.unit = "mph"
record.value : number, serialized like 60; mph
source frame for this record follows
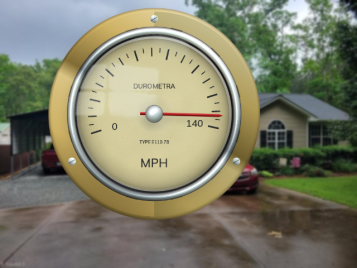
132.5; mph
